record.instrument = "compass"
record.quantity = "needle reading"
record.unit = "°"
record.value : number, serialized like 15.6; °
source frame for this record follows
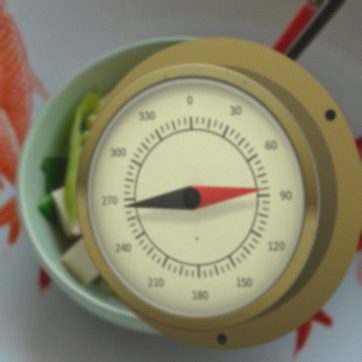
85; °
